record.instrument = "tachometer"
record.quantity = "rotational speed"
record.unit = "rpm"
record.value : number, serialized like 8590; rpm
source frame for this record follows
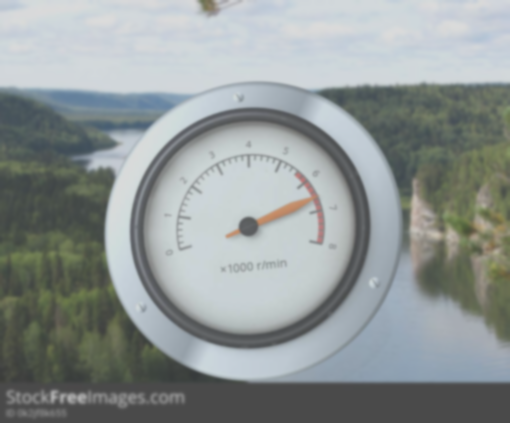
6600; rpm
